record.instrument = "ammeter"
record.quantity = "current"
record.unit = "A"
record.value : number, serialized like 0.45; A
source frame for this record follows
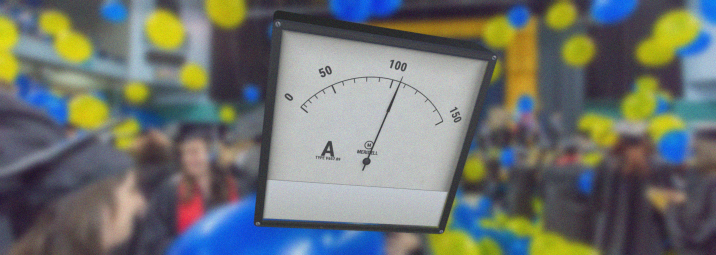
105; A
